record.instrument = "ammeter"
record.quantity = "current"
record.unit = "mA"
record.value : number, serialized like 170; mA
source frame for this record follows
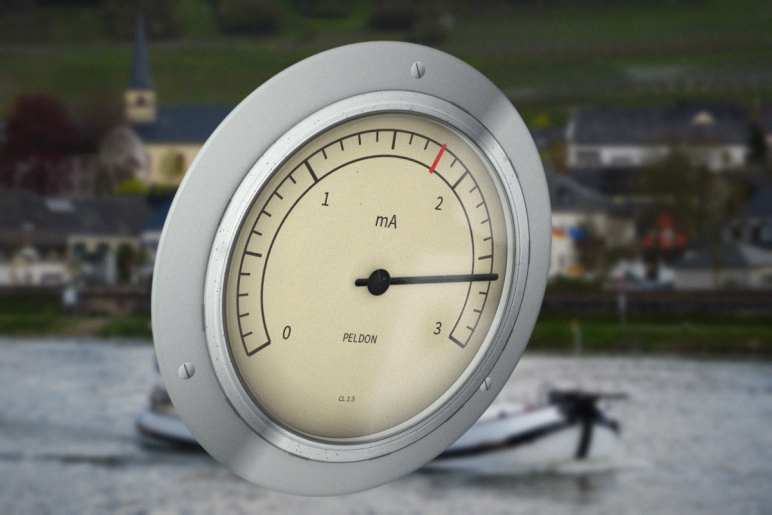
2.6; mA
